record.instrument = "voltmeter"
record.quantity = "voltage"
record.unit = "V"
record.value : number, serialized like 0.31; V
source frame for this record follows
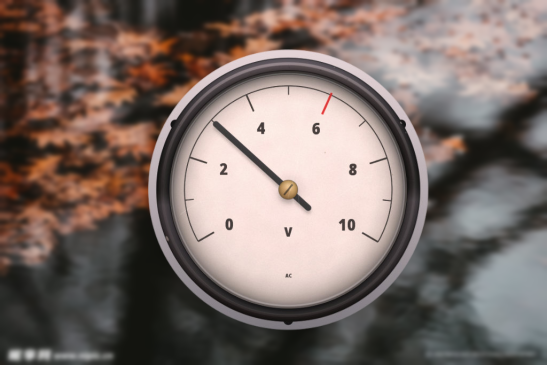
3; V
